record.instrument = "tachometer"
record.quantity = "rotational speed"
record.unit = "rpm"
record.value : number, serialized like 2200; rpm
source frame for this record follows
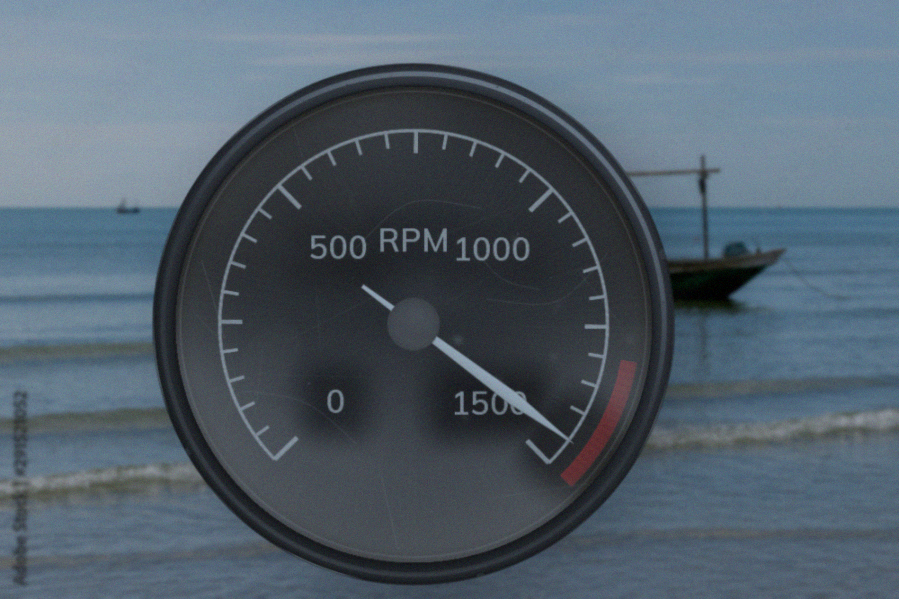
1450; rpm
